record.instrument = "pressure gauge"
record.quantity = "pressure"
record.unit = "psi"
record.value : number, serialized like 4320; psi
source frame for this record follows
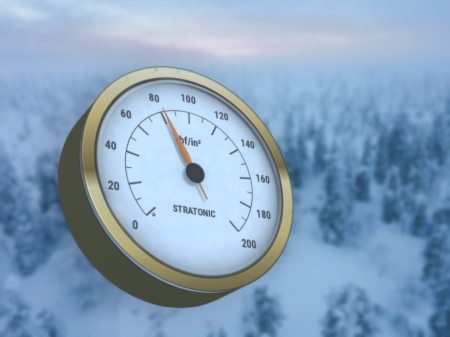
80; psi
